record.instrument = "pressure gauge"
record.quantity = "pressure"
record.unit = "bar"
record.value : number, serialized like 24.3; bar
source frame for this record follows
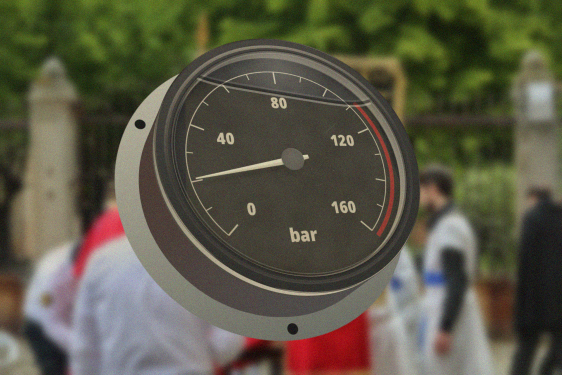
20; bar
